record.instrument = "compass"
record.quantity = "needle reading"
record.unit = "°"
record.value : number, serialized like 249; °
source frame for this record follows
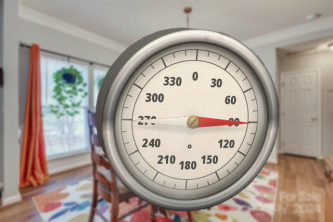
90; °
